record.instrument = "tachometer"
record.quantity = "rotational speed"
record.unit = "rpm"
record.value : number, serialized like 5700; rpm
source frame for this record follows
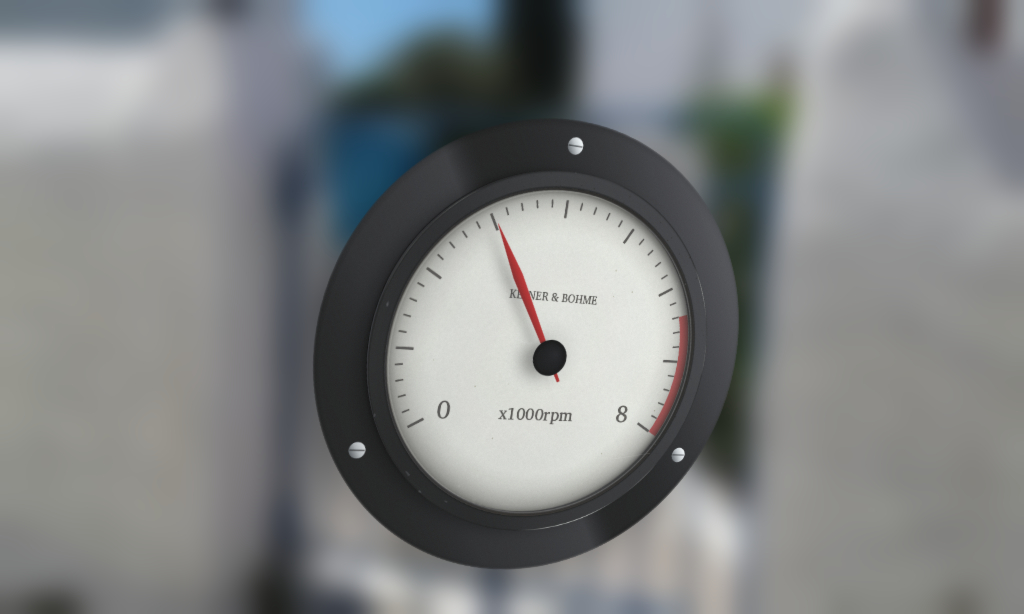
3000; rpm
